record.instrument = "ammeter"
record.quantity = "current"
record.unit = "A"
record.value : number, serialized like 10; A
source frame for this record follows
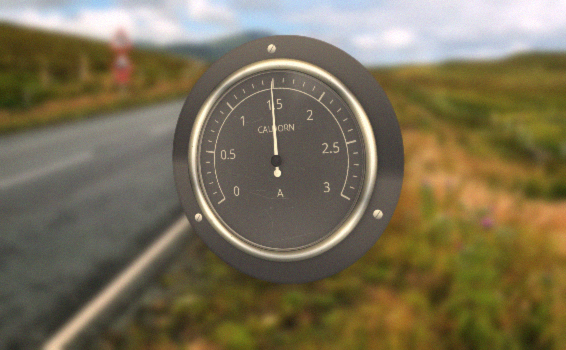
1.5; A
